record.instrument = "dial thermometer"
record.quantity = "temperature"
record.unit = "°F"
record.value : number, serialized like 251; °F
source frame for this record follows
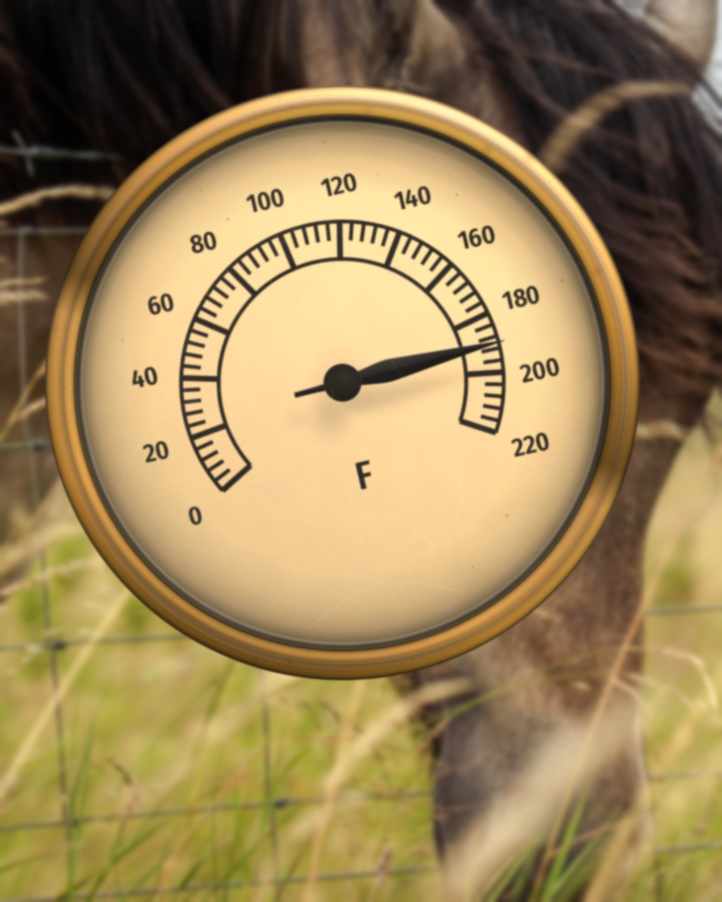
190; °F
